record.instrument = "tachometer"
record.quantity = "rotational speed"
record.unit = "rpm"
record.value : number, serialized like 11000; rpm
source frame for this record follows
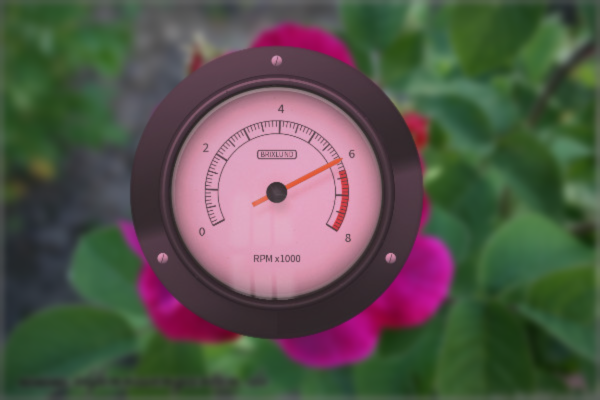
6000; rpm
